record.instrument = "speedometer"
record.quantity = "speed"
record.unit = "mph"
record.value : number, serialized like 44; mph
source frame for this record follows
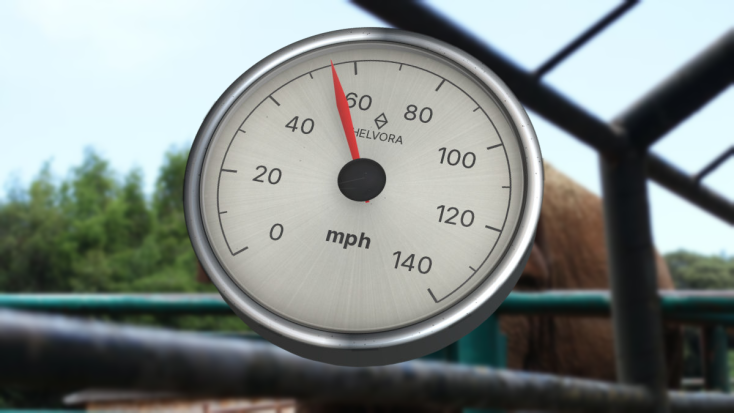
55; mph
